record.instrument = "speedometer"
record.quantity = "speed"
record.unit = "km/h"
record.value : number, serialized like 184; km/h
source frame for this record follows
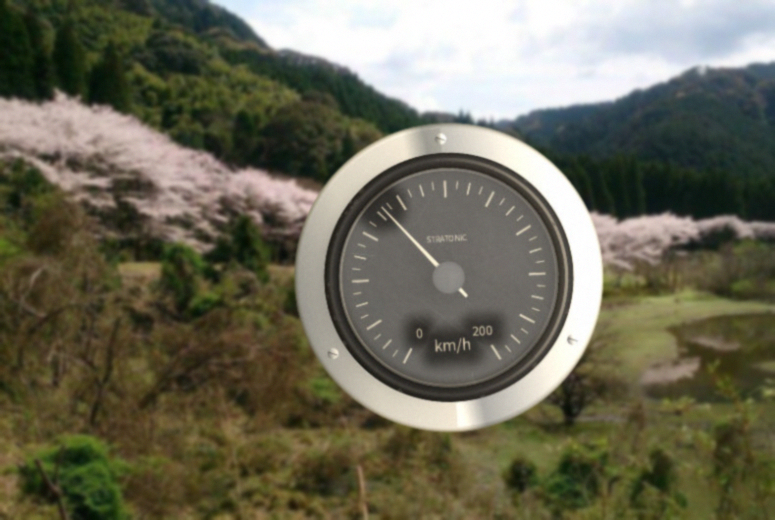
72.5; km/h
